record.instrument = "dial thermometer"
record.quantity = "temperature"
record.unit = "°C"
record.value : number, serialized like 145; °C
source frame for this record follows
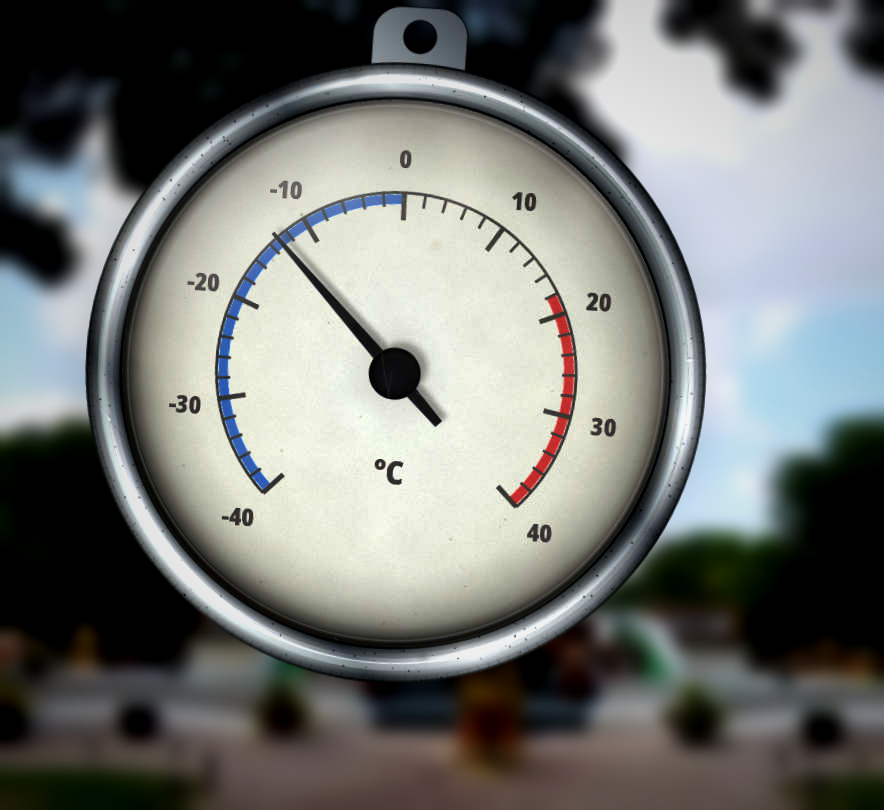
-13; °C
